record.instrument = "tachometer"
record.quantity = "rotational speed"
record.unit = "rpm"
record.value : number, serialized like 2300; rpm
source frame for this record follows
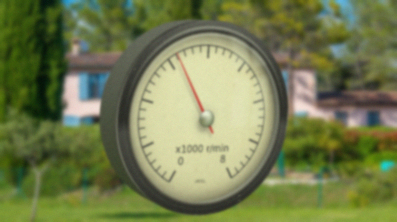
3200; rpm
